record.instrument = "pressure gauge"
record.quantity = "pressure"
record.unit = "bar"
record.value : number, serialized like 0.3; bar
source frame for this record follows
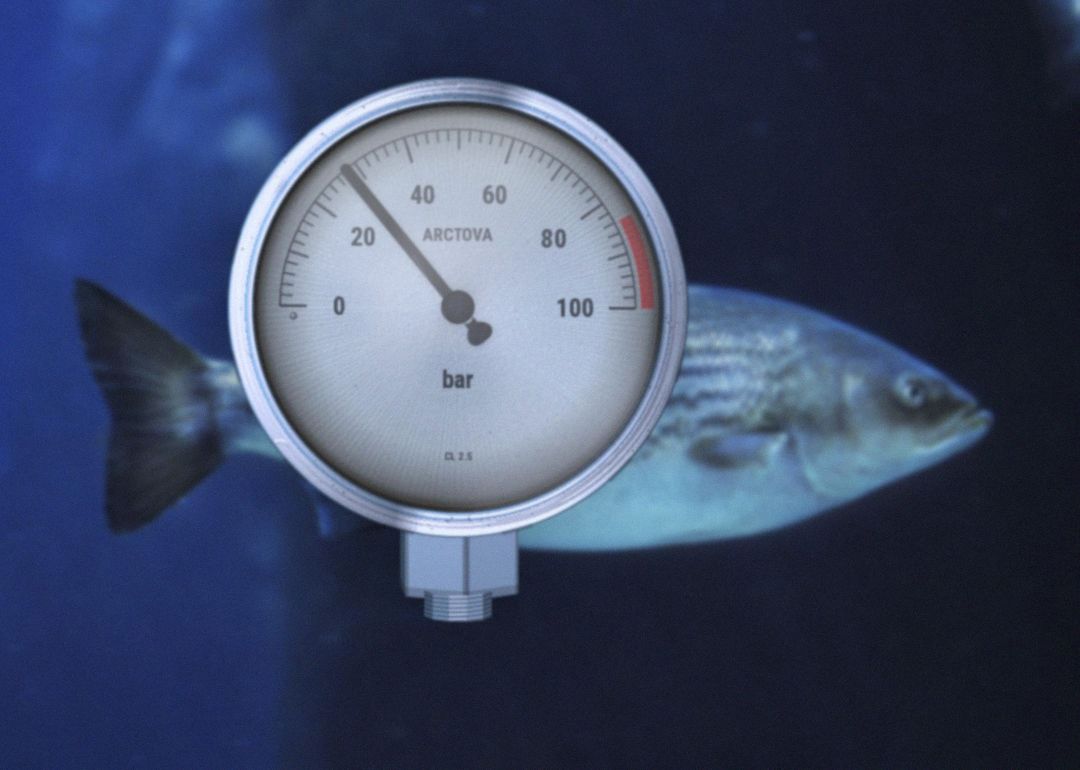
28; bar
